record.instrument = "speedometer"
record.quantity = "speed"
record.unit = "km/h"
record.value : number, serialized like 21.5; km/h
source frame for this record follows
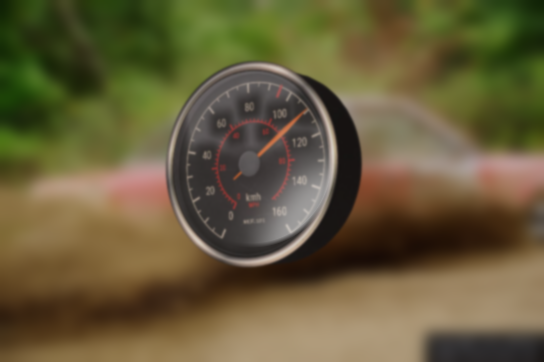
110; km/h
